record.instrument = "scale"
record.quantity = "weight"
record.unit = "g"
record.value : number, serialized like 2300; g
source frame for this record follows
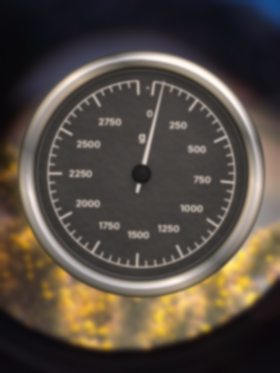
50; g
